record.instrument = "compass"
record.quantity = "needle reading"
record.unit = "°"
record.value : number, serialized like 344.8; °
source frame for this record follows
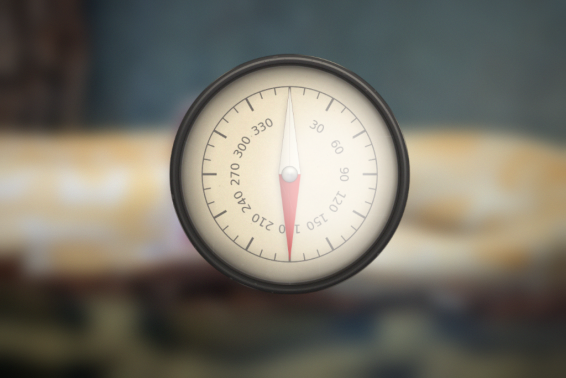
180; °
